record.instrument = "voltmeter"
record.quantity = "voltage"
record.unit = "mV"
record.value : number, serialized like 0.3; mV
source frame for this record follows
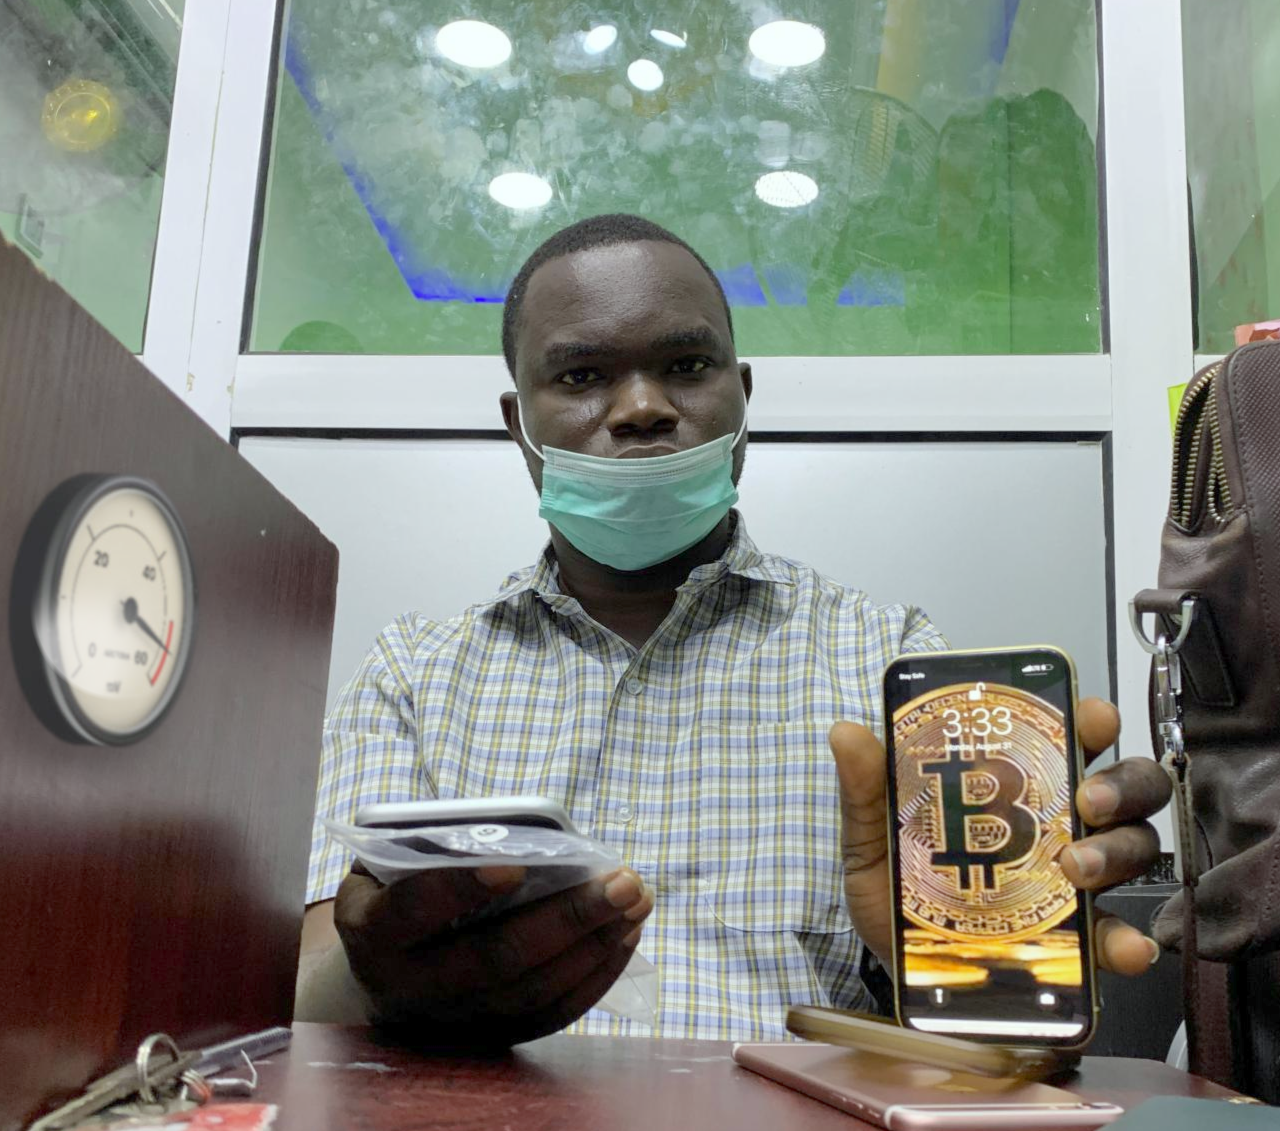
55; mV
